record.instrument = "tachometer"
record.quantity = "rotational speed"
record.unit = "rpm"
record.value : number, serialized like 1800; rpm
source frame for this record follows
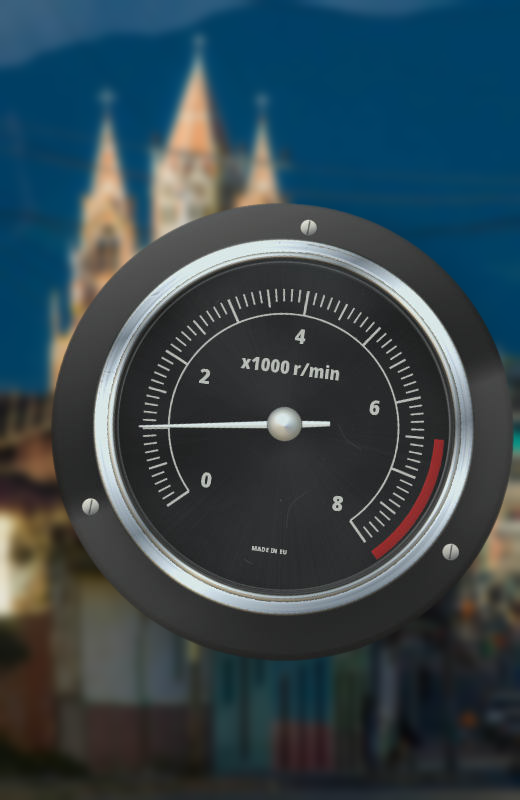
1000; rpm
